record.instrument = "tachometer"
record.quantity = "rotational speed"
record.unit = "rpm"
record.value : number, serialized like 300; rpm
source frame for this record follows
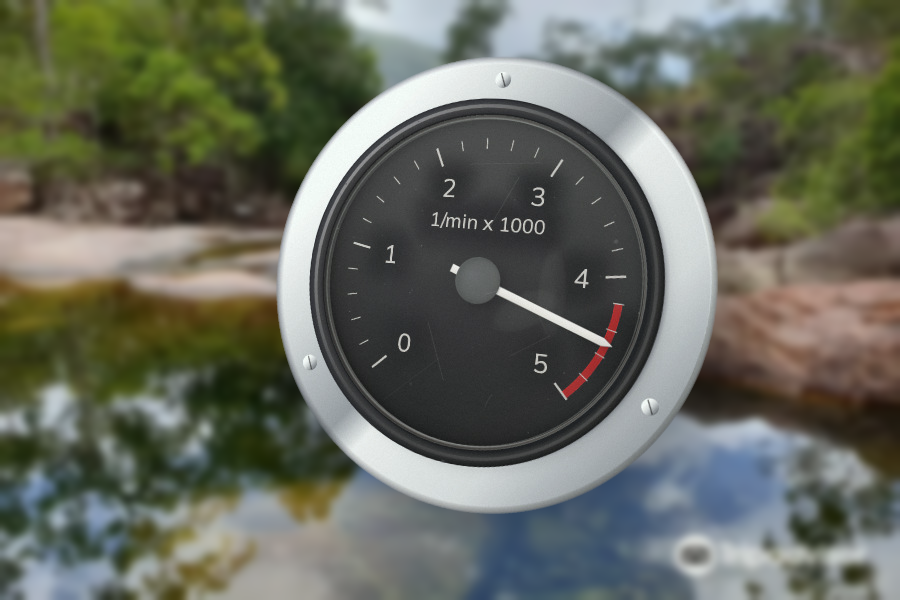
4500; rpm
